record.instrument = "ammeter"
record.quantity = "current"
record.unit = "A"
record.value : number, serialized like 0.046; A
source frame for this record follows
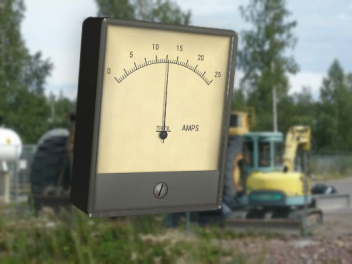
12.5; A
